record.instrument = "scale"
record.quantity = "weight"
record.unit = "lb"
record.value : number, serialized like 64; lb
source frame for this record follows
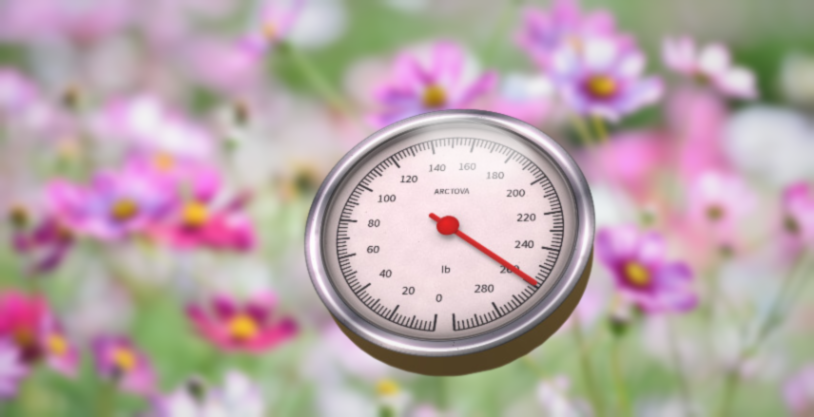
260; lb
